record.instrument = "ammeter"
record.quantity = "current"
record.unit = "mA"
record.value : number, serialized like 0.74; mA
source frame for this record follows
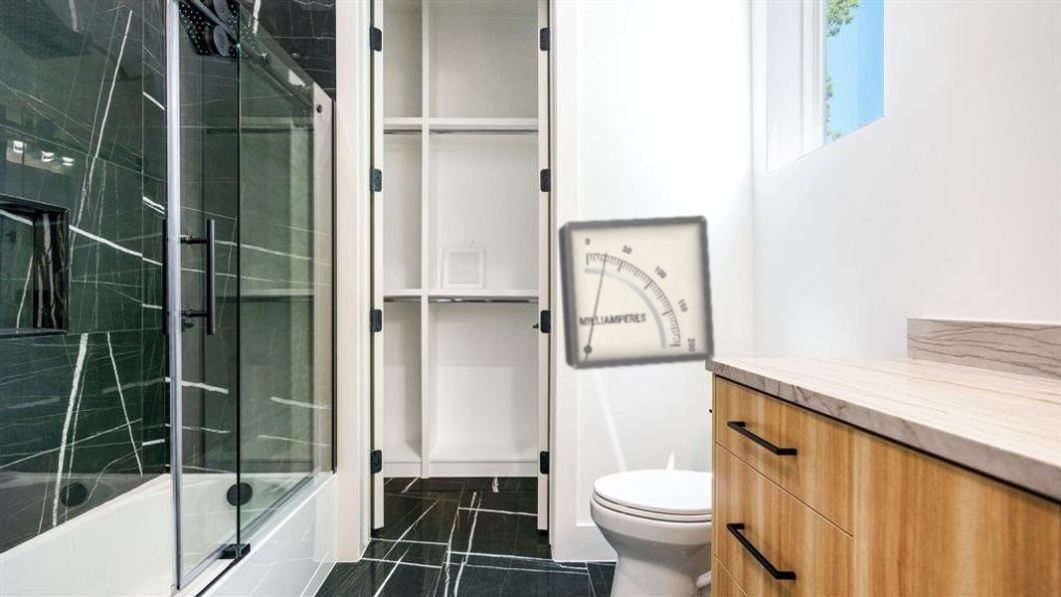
25; mA
